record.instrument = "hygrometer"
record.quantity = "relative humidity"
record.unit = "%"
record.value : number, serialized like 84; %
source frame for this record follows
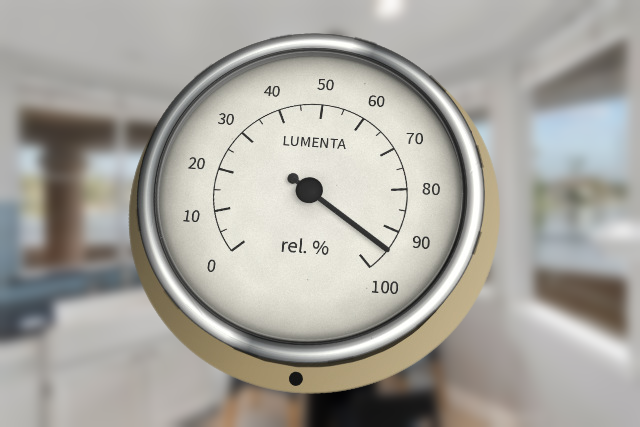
95; %
